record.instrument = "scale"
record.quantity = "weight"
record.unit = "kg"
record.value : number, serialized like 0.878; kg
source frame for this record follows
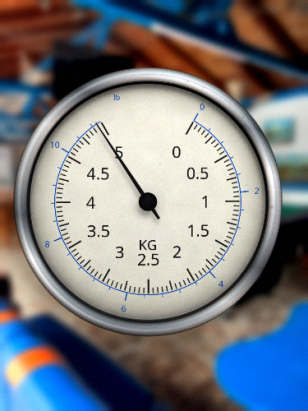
4.95; kg
